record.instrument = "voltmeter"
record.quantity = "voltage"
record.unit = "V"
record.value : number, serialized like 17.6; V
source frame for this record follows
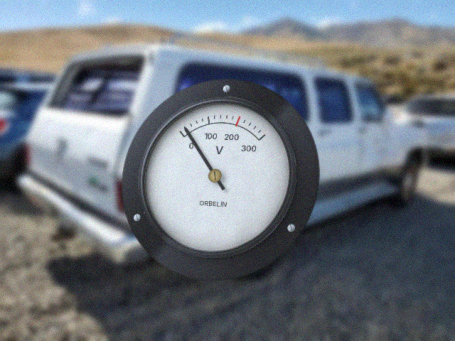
20; V
